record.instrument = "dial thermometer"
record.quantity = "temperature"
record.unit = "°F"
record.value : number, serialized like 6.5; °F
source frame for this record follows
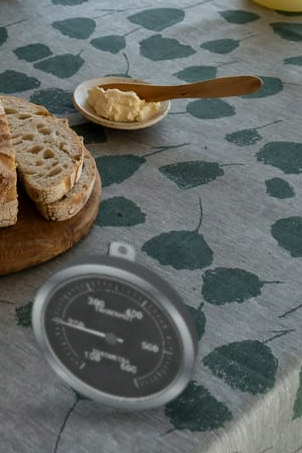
200; °F
